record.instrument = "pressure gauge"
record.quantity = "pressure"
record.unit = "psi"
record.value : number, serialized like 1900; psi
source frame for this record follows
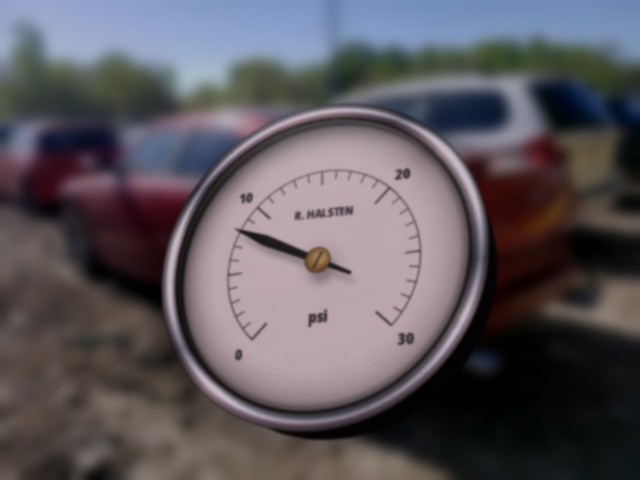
8; psi
